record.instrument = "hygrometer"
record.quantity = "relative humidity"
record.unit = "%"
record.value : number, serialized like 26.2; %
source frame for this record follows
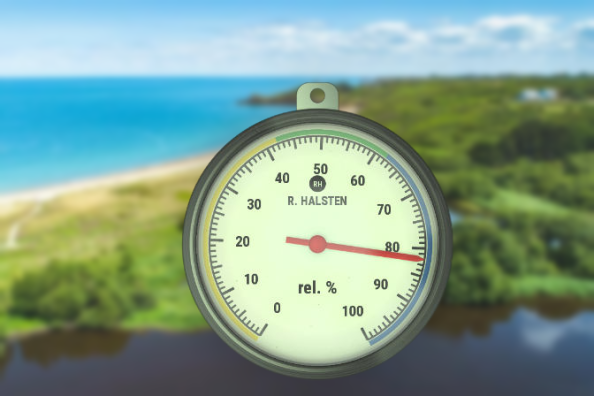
82; %
